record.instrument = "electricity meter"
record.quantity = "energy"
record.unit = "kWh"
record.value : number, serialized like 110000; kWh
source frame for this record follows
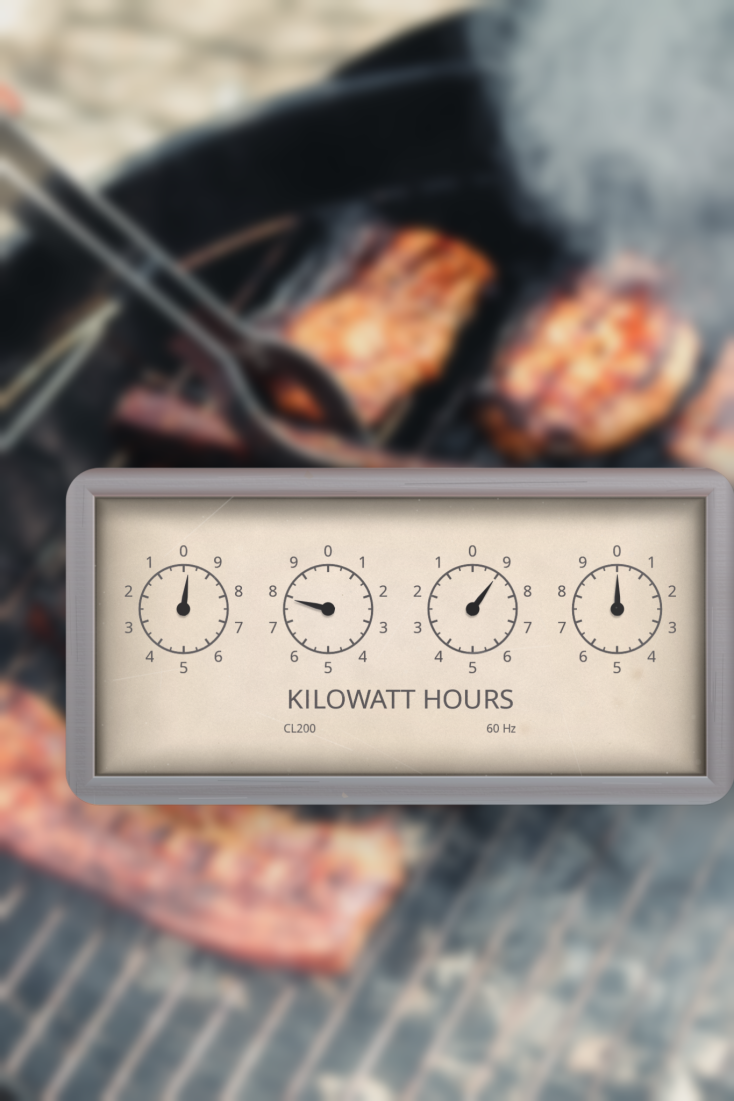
9790; kWh
